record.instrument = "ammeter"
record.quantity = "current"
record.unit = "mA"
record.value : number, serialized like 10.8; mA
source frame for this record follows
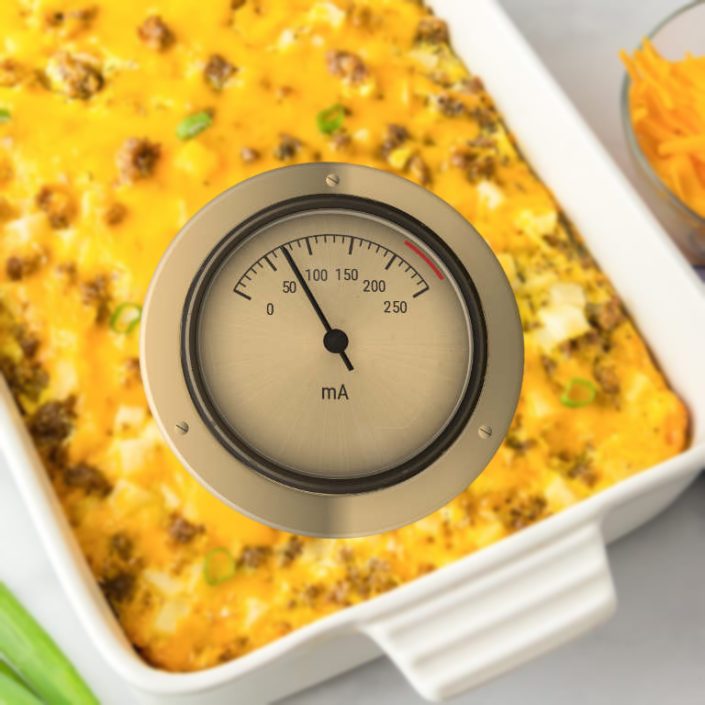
70; mA
